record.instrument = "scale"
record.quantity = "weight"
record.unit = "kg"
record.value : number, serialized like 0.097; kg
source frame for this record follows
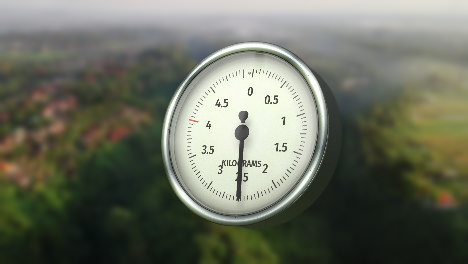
2.5; kg
